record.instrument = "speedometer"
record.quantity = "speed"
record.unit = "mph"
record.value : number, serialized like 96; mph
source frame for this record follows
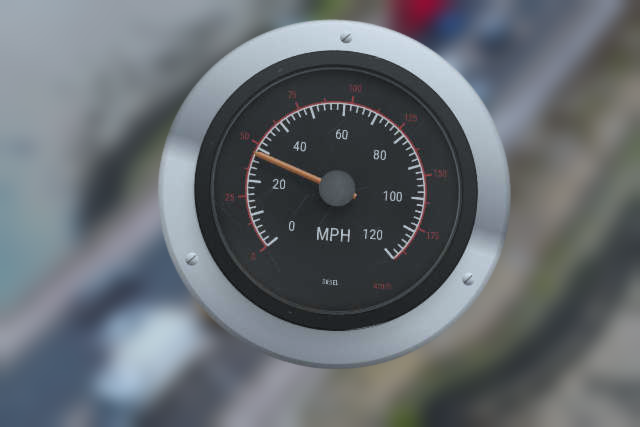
28; mph
